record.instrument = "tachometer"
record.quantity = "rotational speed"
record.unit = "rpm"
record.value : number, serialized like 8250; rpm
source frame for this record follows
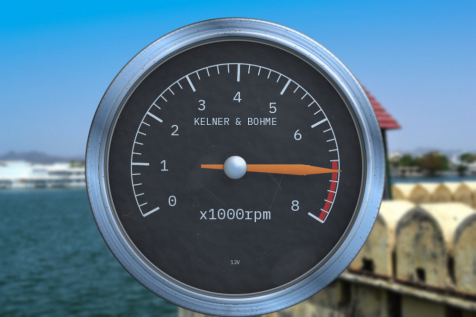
7000; rpm
